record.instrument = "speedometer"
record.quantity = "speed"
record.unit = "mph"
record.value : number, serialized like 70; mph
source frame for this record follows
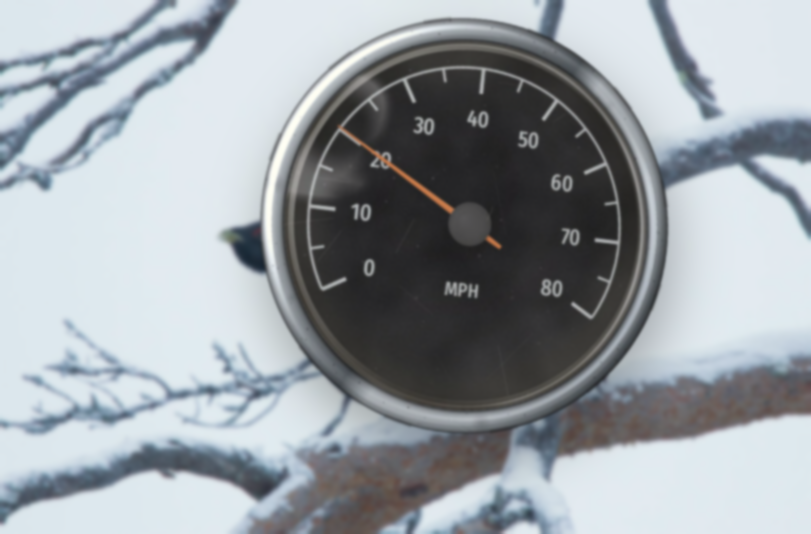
20; mph
